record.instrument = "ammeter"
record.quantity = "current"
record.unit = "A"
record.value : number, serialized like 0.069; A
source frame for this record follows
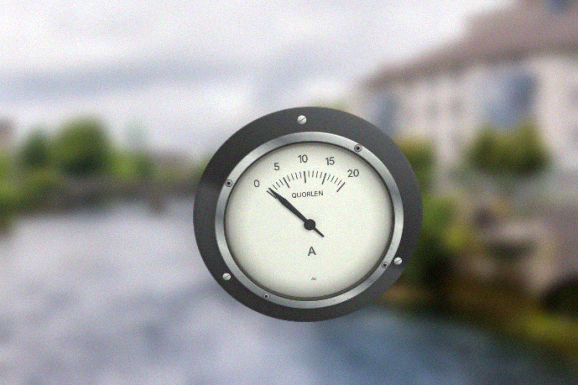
1; A
